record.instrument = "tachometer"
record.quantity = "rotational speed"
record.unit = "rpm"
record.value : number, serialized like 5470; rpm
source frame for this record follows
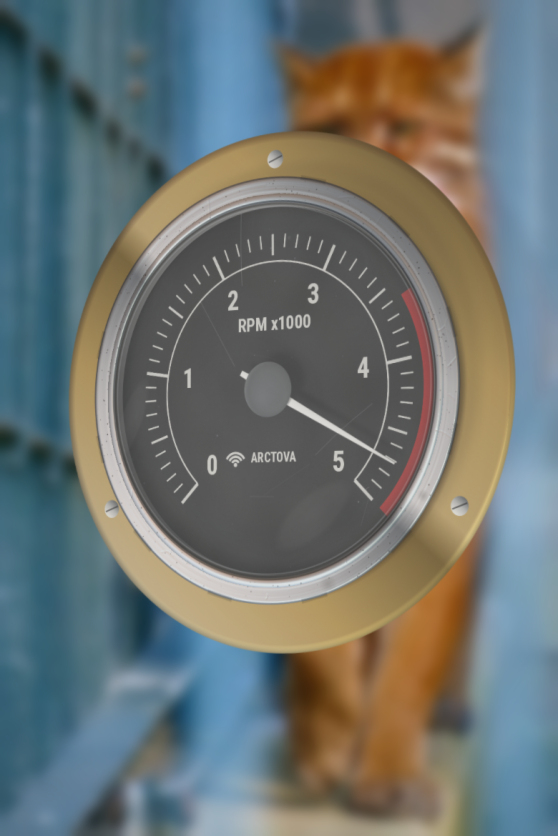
4700; rpm
